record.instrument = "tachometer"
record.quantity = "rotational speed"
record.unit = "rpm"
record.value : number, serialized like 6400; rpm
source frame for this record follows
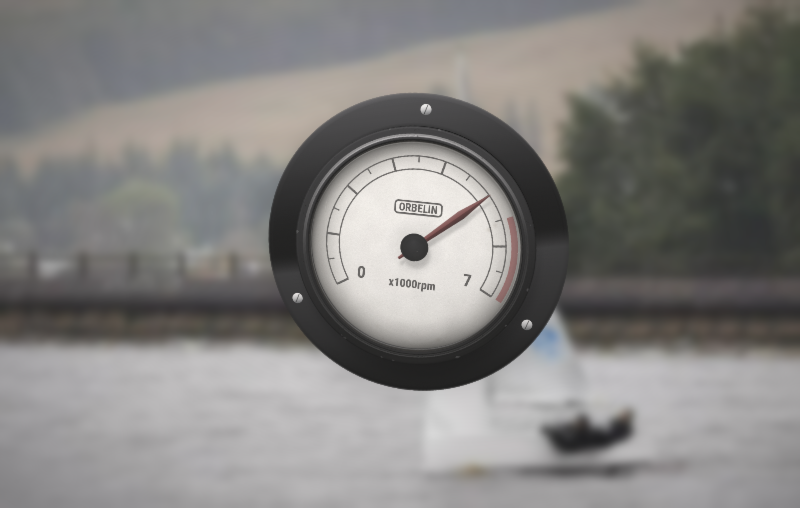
5000; rpm
